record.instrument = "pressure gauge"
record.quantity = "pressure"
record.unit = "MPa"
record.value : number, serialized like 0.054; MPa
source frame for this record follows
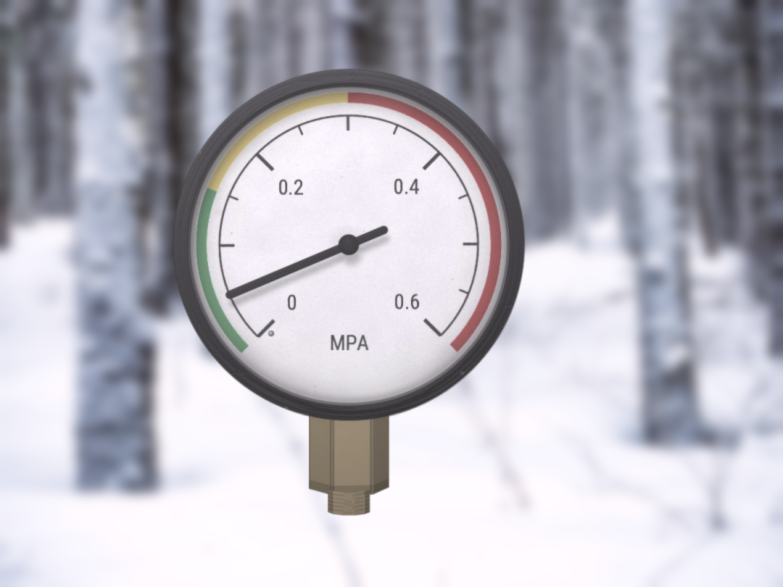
0.05; MPa
